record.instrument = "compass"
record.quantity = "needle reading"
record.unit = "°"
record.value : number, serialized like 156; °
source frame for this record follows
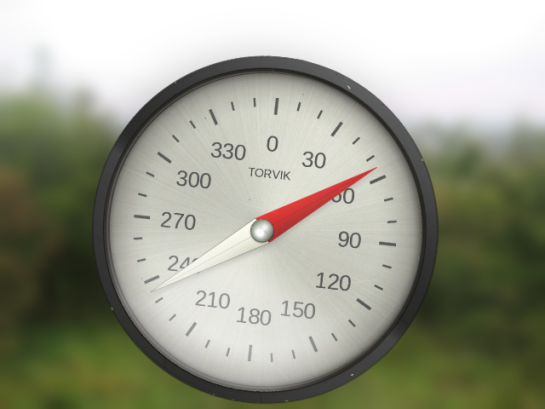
55; °
